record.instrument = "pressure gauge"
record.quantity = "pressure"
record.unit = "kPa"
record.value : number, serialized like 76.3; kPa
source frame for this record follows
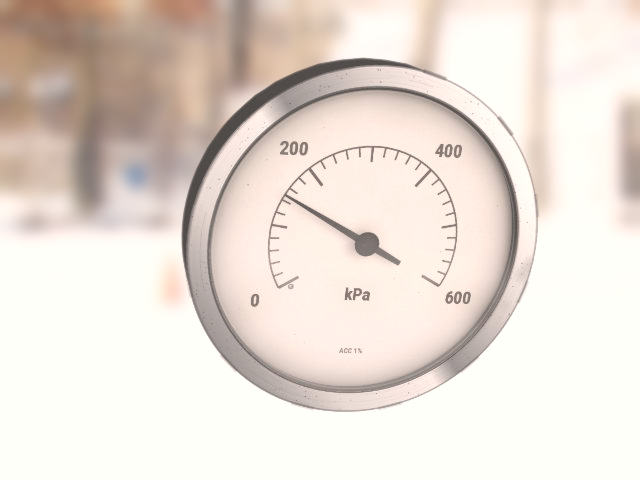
150; kPa
